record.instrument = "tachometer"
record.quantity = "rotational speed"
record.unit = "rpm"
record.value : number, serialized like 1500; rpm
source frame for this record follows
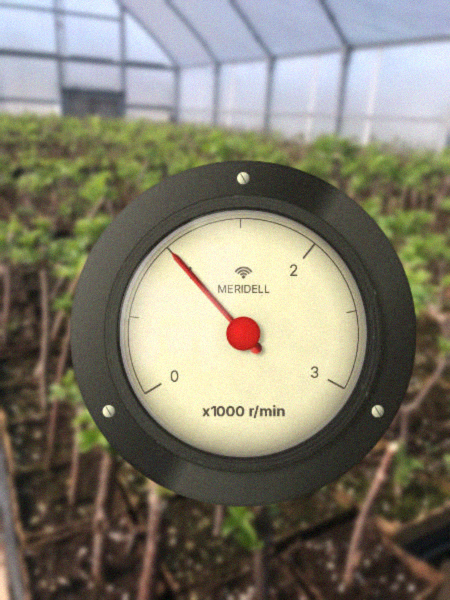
1000; rpm
